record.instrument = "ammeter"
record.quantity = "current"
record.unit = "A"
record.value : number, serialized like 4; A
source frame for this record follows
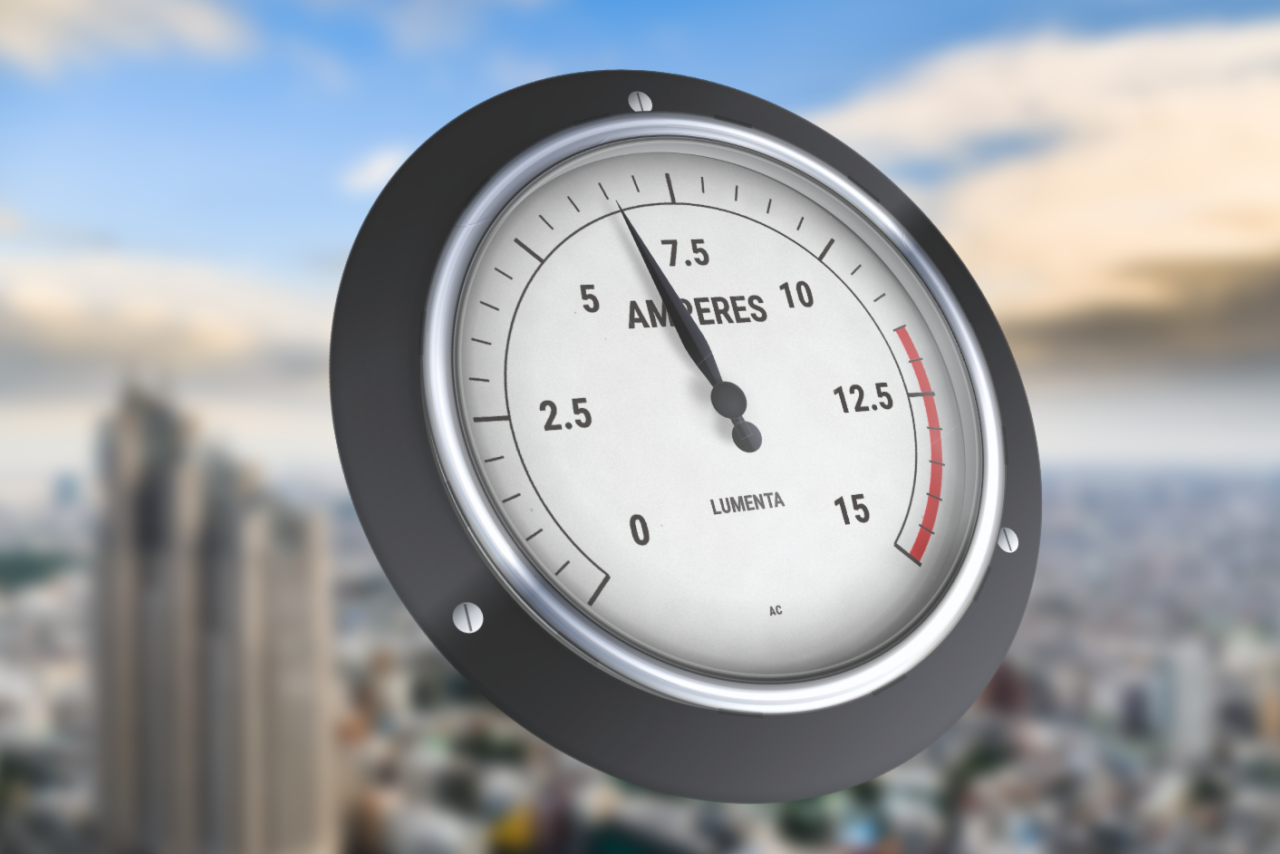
6.5; A
